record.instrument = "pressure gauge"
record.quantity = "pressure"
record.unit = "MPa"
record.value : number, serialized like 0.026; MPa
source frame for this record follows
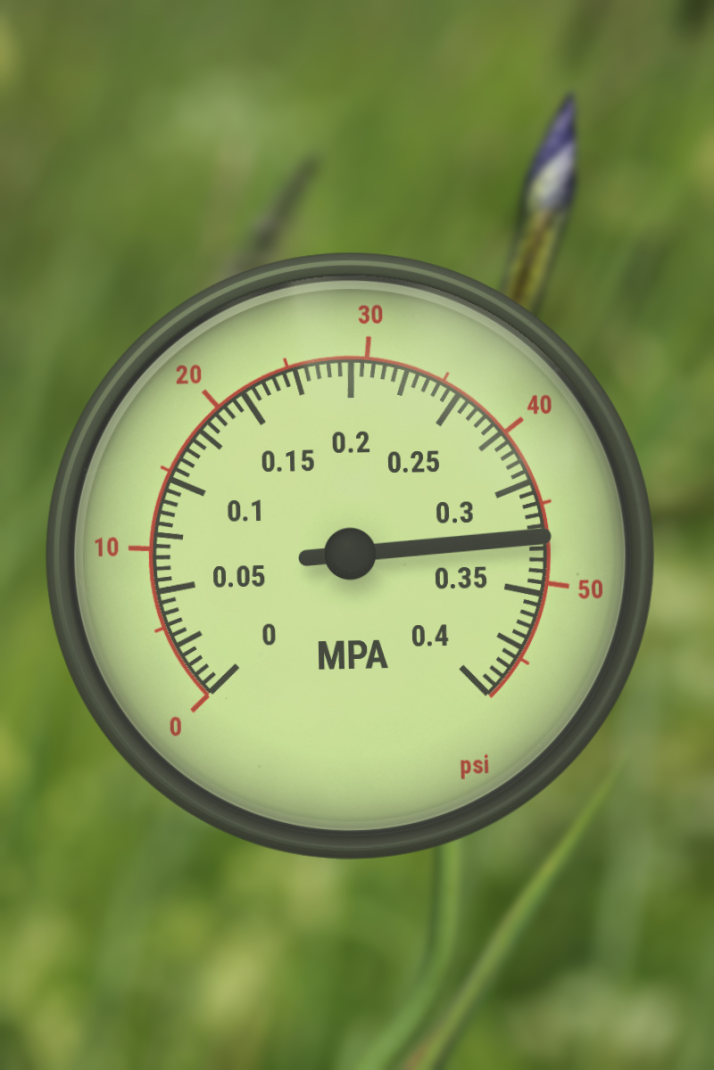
0.325; MPa
